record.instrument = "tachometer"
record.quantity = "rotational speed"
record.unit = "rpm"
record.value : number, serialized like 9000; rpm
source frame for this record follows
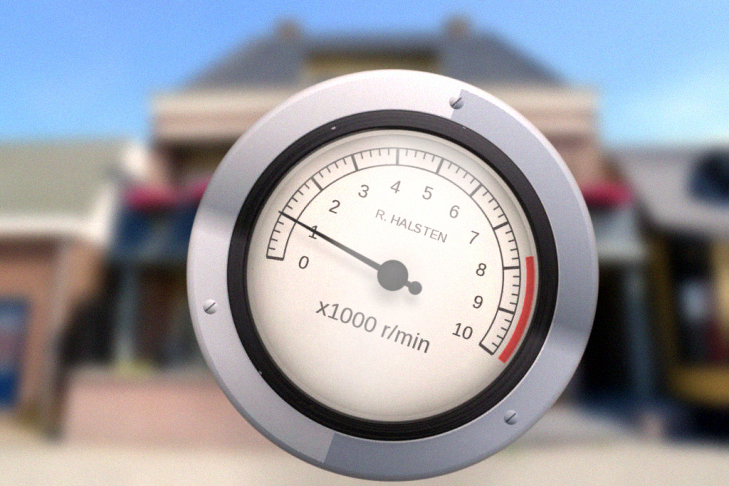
1000; rpm
